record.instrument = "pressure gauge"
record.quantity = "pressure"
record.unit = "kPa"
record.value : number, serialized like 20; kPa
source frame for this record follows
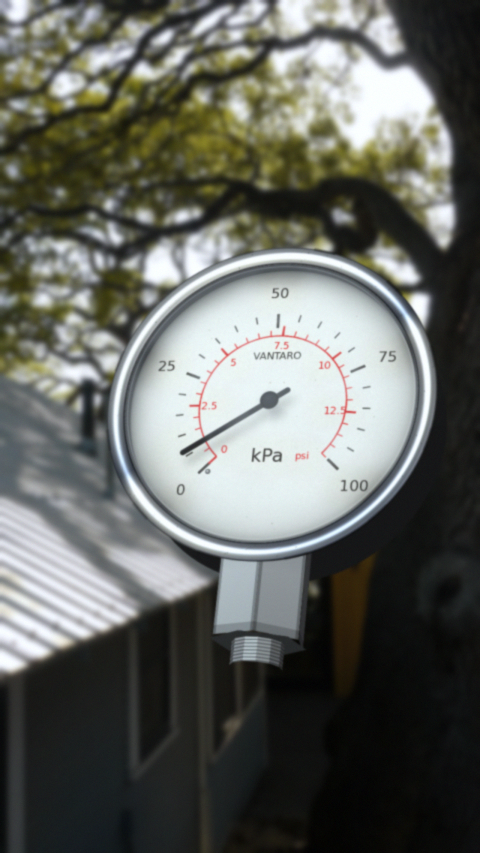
5; kPa
